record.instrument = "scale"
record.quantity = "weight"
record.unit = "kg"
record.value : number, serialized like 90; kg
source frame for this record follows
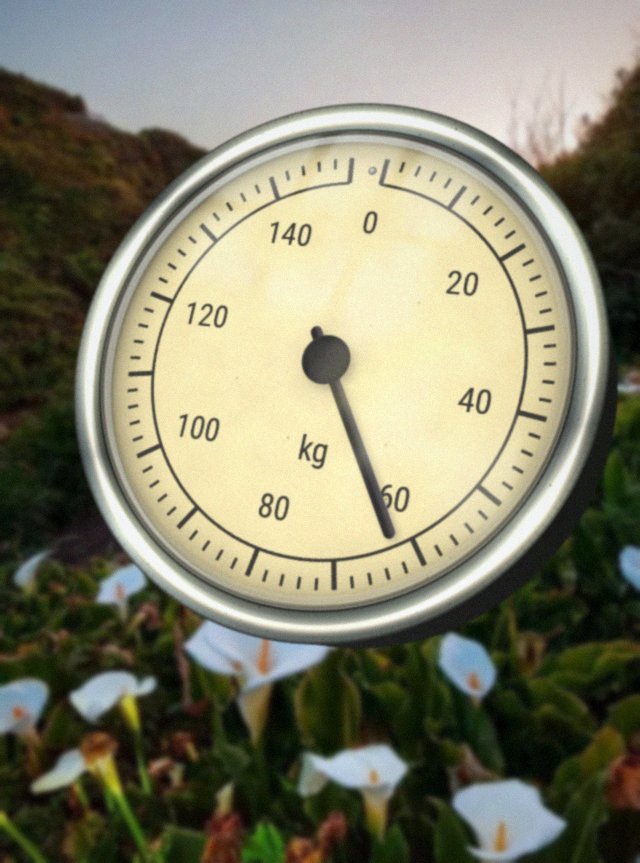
62; kg
